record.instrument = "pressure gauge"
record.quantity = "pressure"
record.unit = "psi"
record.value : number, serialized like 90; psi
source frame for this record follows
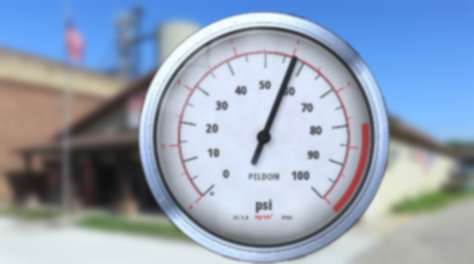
57.5; psi
